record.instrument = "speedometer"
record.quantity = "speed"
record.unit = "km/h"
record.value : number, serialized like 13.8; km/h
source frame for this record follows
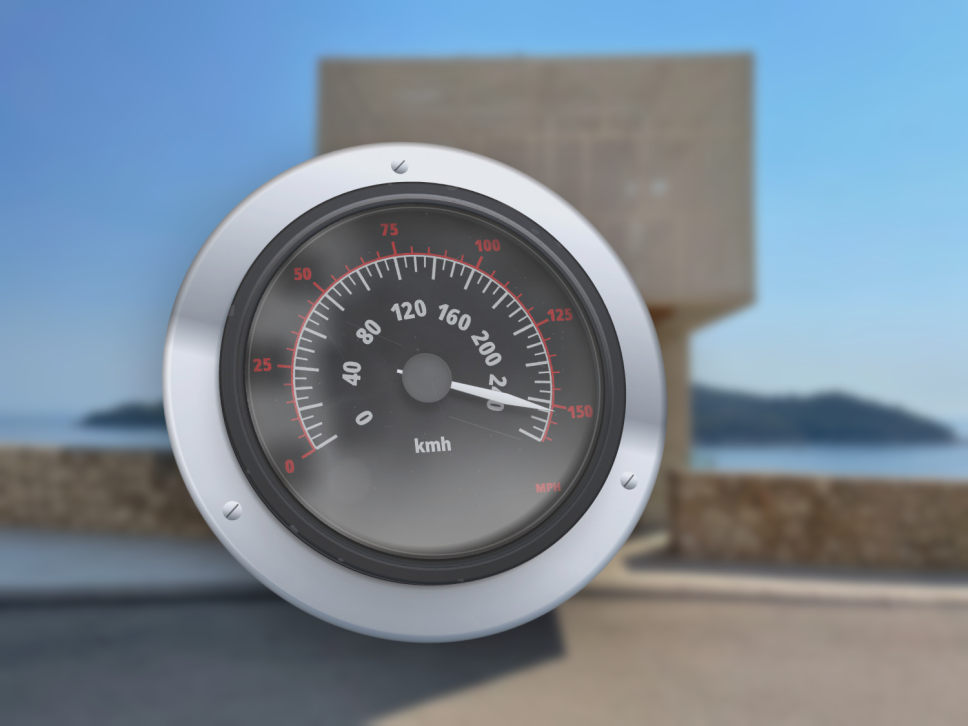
245; km/h
